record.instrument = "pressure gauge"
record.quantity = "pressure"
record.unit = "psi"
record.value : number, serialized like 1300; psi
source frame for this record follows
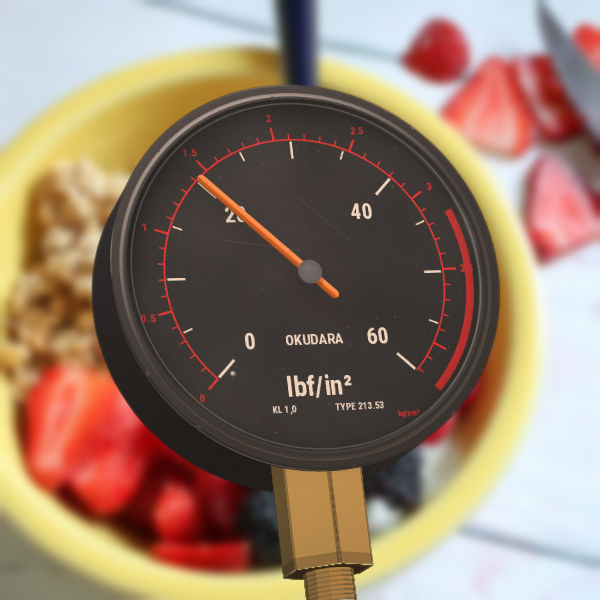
20; psi
